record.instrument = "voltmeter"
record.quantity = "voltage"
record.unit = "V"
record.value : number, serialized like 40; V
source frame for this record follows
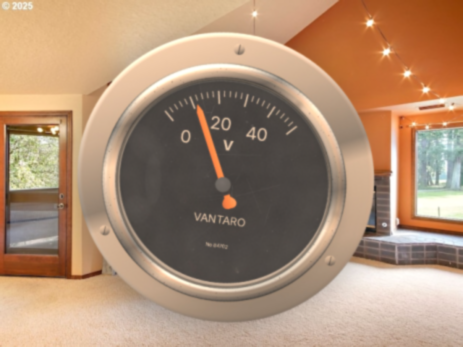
12; V
